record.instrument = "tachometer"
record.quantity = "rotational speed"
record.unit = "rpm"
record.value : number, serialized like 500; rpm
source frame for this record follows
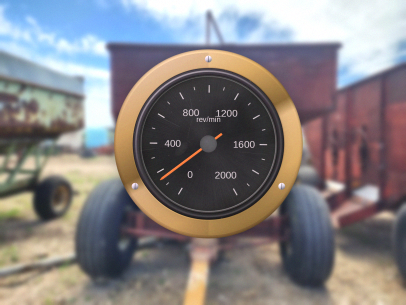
150; rpm
